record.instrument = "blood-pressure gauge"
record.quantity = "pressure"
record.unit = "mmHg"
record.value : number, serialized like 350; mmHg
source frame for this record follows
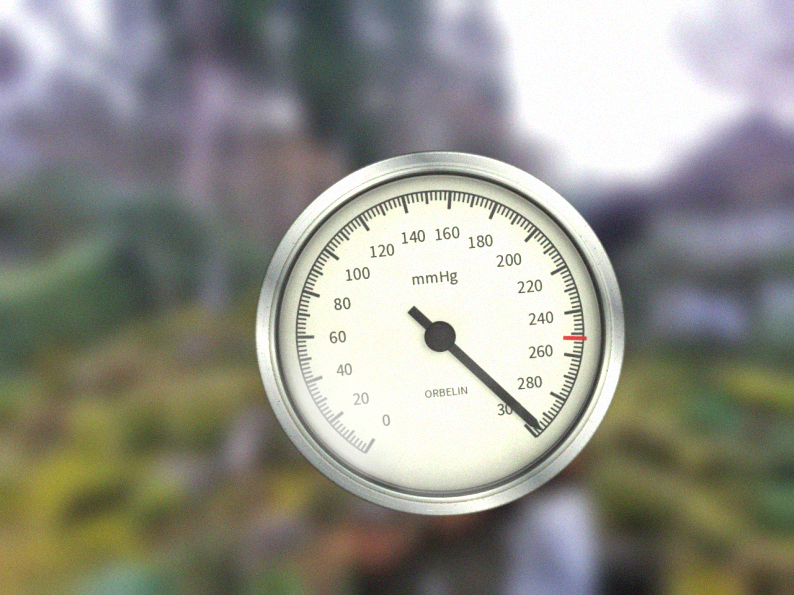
296; mmHg
